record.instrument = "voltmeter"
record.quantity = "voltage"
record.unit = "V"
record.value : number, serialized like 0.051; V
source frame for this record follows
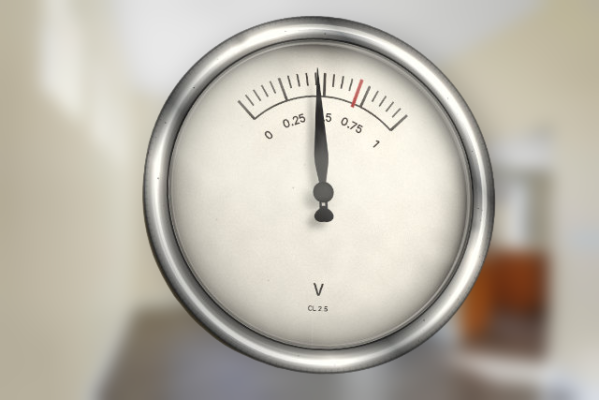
0.45; V
